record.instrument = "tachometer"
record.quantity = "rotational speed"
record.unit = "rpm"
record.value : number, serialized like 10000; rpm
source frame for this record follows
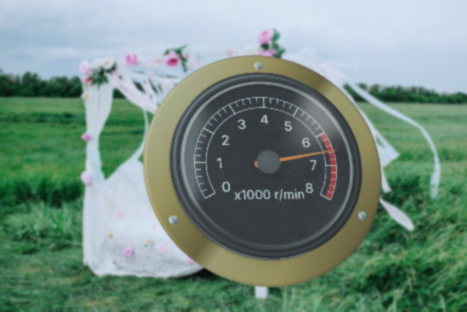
6600; rpm
